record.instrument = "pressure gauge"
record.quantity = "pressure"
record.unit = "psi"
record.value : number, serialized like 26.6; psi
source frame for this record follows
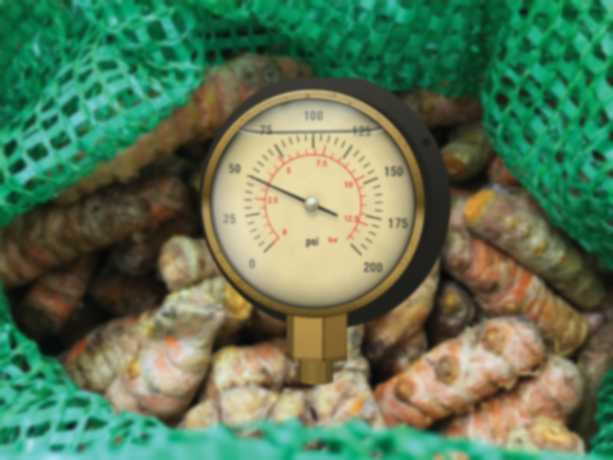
50; psi
